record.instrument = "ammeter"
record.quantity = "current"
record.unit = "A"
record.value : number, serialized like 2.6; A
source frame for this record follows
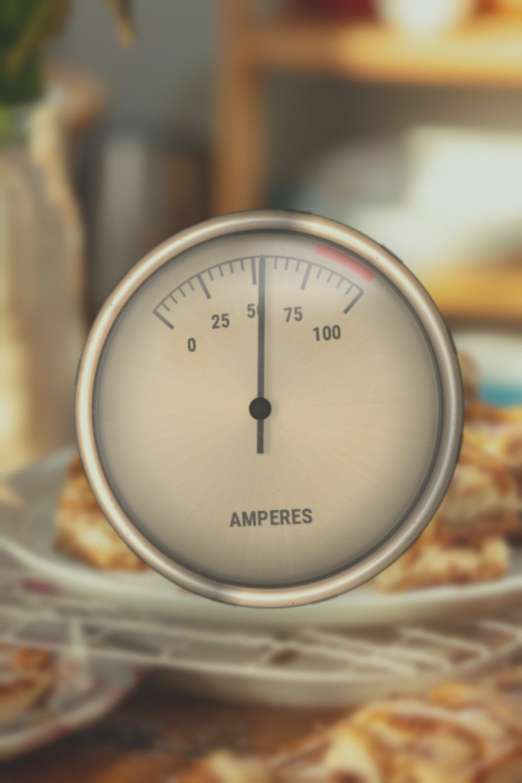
55; A
